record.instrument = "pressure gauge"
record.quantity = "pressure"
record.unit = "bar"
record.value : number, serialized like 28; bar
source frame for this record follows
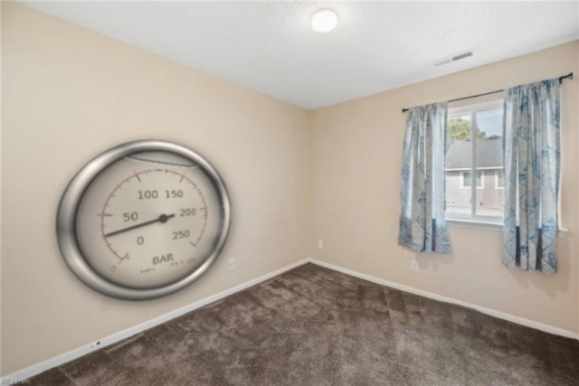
30; bar
